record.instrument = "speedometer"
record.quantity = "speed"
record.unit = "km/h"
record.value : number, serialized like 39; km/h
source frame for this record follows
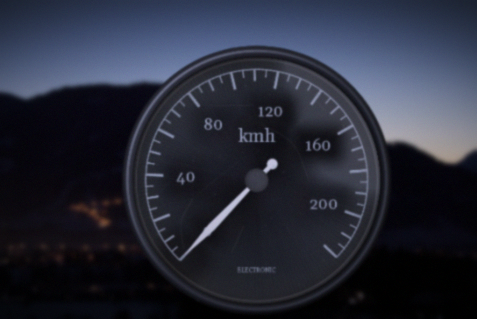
0; km/h
